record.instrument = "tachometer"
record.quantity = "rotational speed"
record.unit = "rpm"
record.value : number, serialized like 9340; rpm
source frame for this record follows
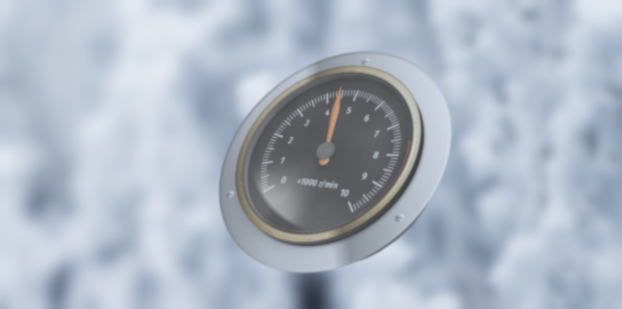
4500; rpm
